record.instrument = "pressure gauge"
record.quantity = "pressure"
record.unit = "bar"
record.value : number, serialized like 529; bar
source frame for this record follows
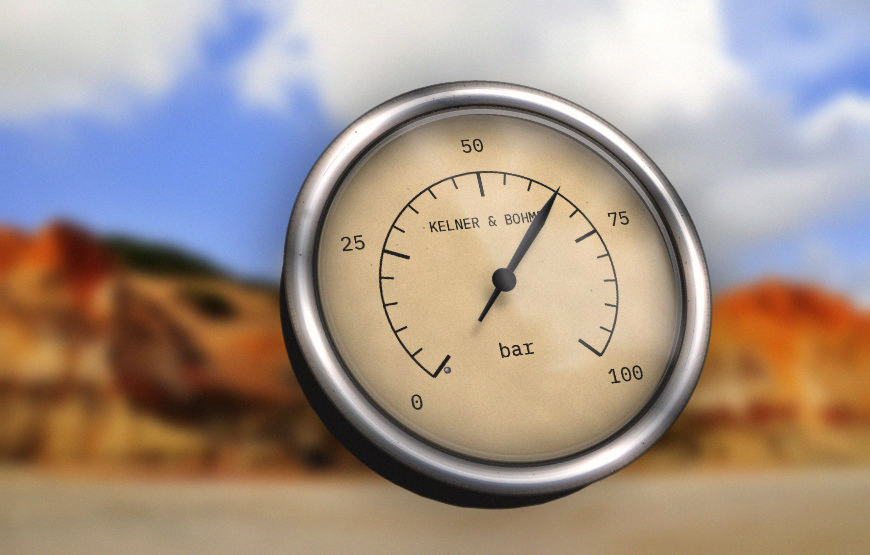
65; bar
